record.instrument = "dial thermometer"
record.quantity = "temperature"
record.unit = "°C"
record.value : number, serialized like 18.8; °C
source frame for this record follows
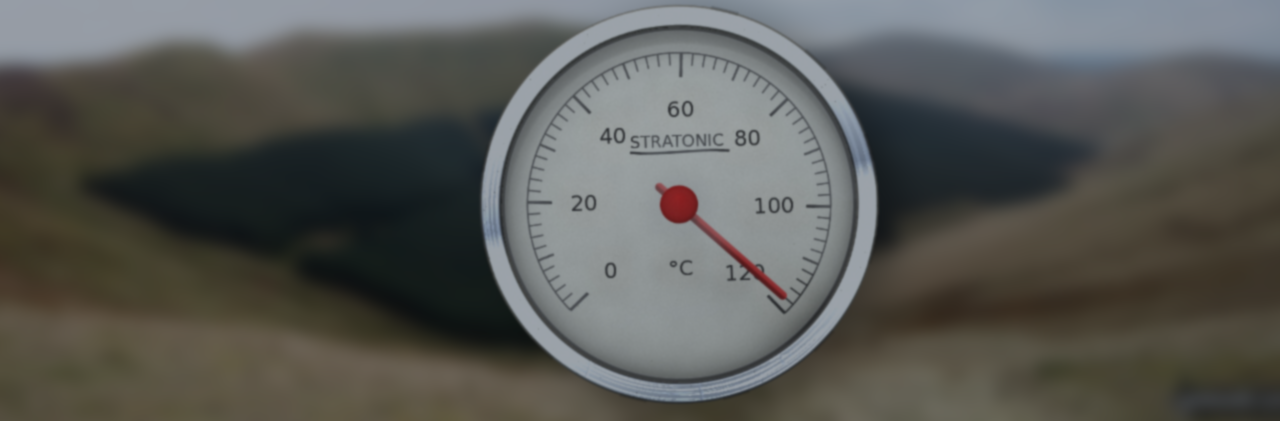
118; °C
